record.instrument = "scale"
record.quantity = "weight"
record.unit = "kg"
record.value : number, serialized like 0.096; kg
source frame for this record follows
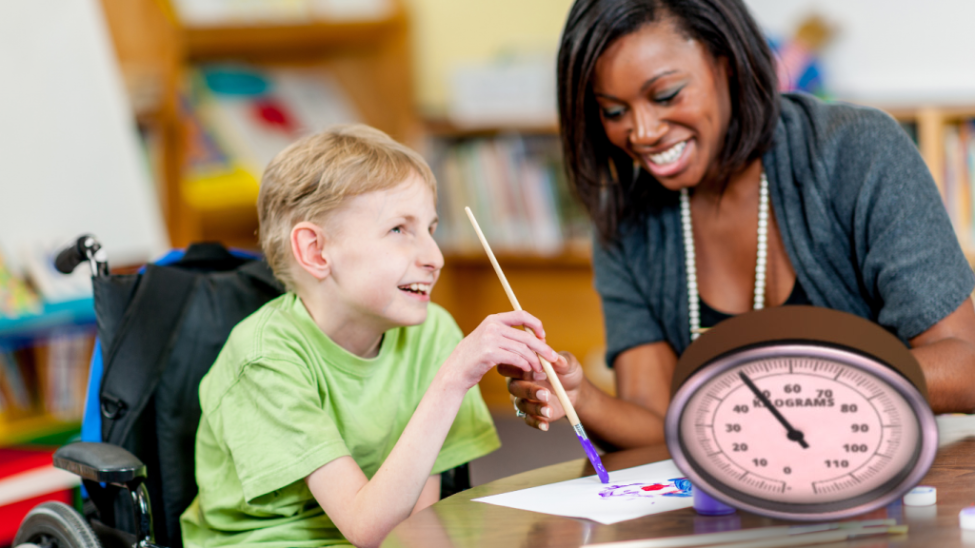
50; kg
